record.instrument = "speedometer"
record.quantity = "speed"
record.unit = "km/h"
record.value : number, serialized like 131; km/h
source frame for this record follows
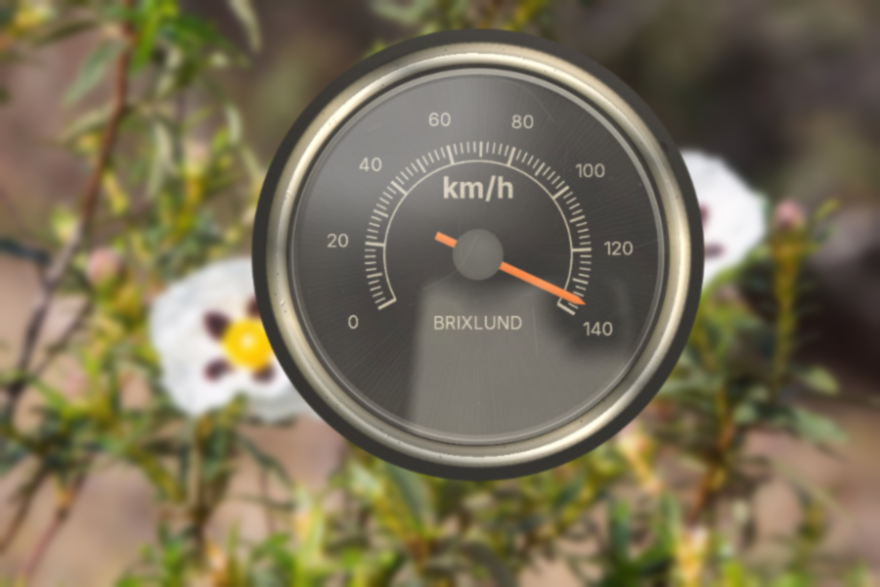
136; km/h
